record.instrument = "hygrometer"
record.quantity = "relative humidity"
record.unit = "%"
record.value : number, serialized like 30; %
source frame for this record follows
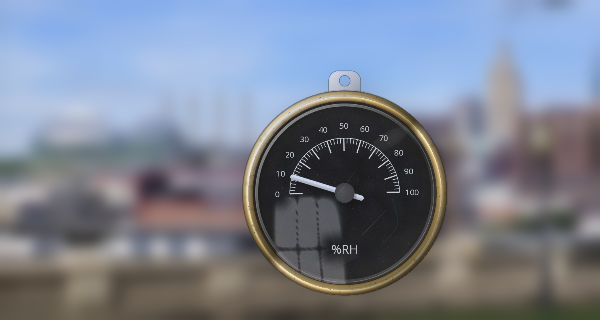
10; %
